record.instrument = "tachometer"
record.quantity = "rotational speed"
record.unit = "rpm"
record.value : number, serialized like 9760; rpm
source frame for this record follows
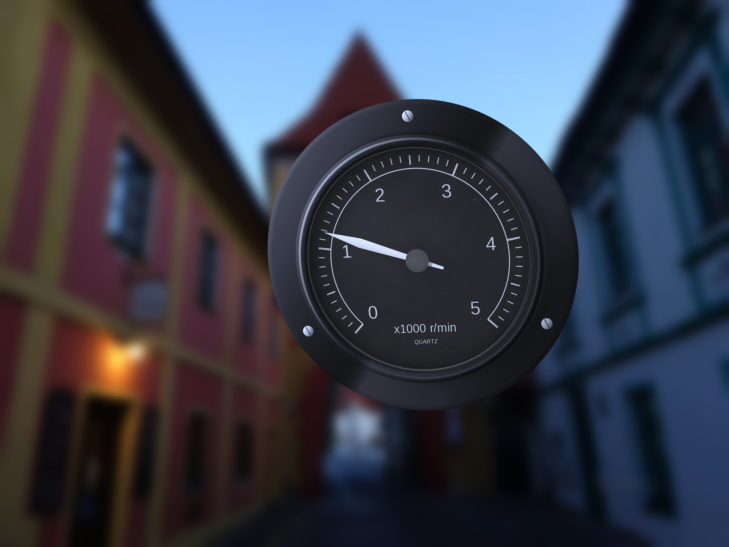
1200; rpm
